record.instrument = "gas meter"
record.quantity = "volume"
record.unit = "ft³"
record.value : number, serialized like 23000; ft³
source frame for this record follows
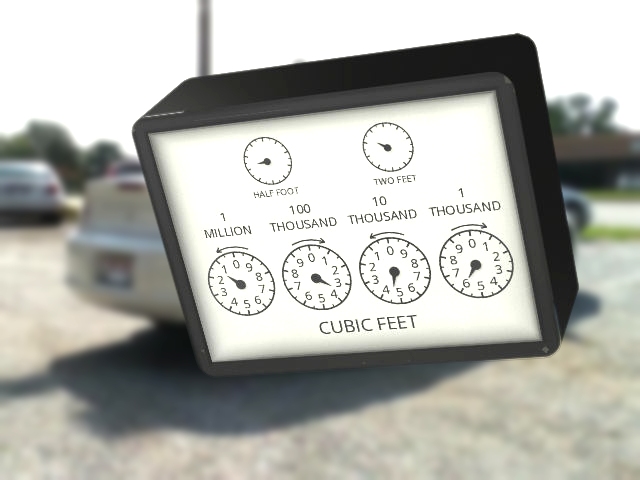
134600; ft³
